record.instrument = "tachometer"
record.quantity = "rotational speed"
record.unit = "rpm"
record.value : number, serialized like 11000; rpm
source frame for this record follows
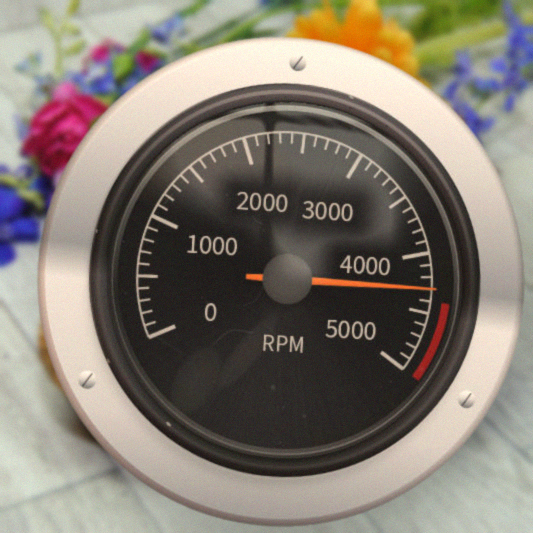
4300; rpm
